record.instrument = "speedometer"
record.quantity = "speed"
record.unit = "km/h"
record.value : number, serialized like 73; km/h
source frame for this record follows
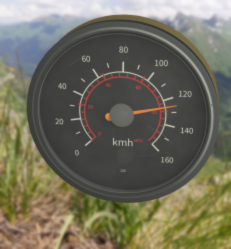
125; km/h
